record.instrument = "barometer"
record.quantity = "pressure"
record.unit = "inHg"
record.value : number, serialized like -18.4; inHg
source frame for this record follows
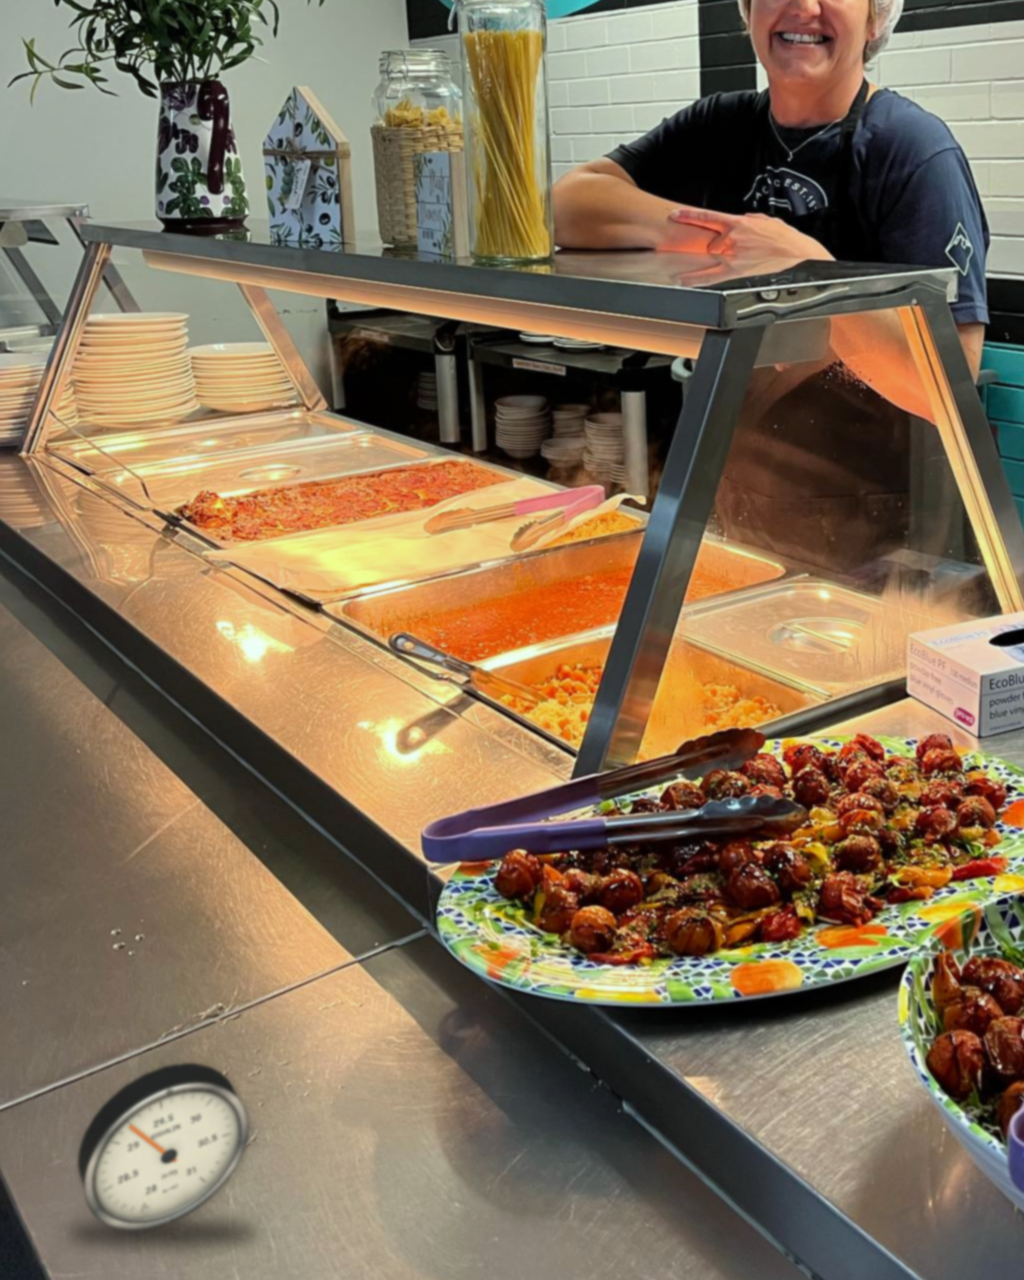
29.2; inHg
